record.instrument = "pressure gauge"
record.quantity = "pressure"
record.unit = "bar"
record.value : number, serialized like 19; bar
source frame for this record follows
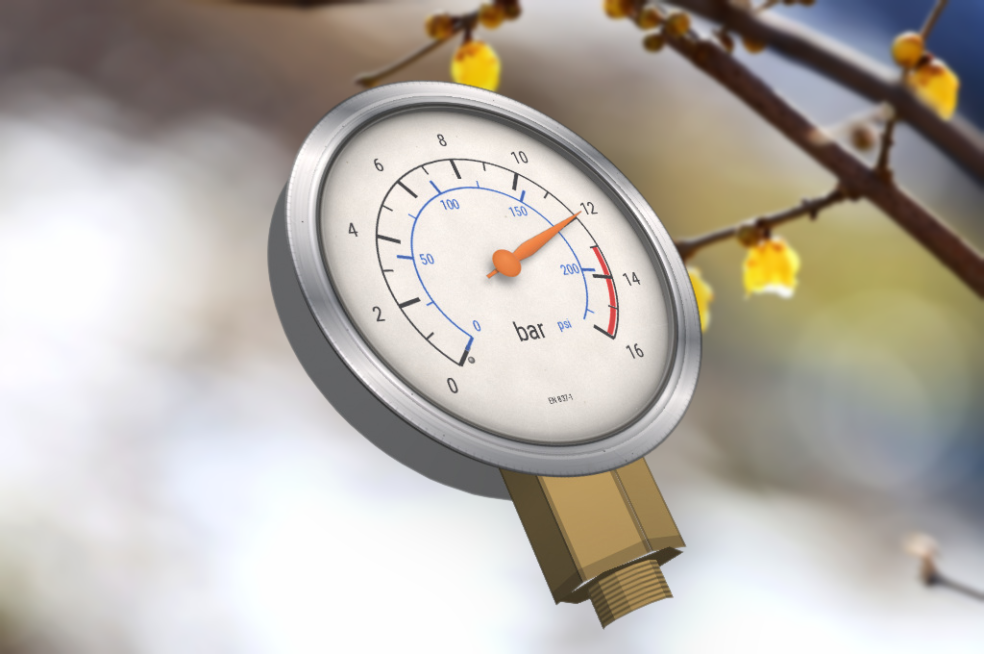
12; bar
